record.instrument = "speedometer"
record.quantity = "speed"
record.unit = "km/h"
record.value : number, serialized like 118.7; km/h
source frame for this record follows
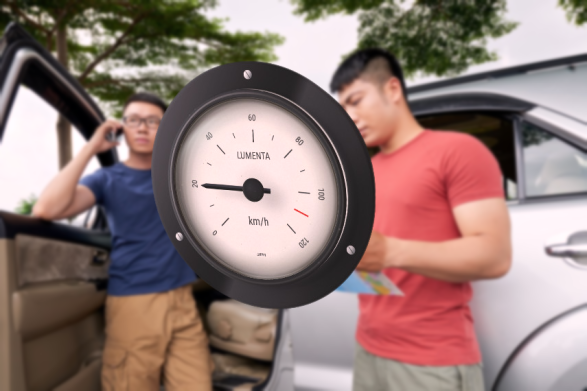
20; km/h
